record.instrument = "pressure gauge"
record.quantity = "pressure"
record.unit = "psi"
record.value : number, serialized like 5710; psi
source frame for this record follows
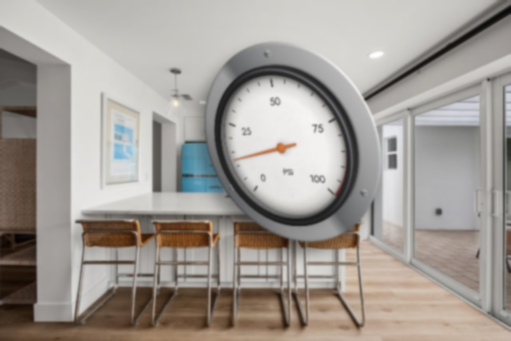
12.5; psi
